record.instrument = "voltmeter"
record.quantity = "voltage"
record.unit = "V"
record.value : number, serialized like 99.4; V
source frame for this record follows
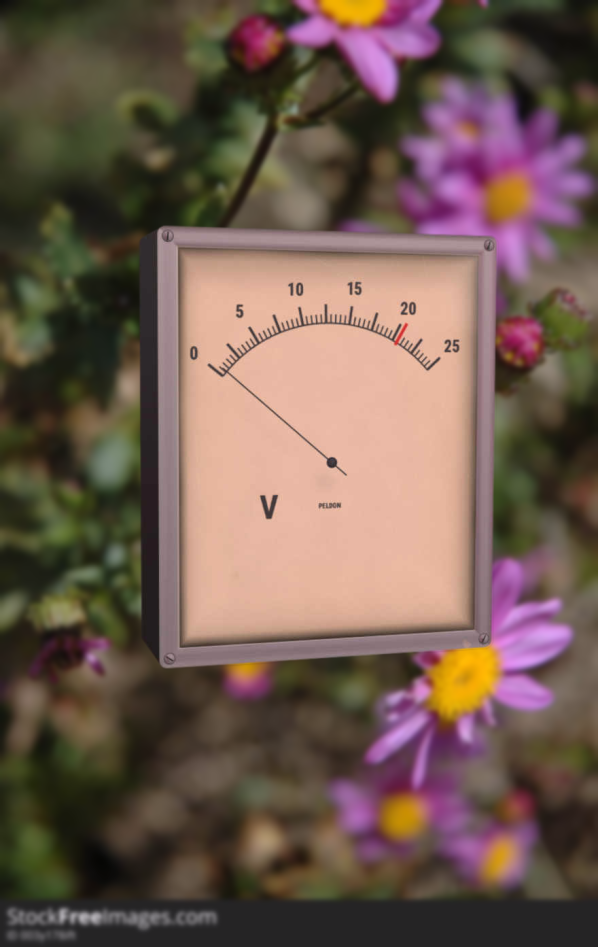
0.5; V
